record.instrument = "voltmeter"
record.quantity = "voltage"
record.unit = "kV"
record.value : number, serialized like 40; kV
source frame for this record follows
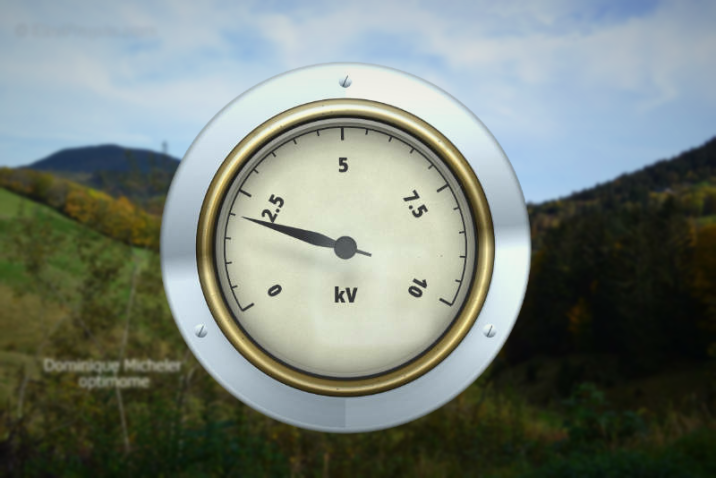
2; kV
